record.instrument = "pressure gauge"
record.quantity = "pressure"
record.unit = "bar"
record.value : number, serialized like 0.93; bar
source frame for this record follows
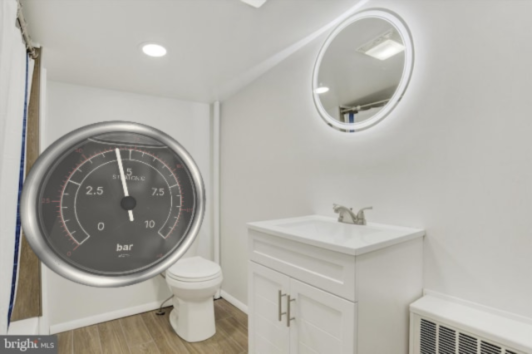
4.5; bar
